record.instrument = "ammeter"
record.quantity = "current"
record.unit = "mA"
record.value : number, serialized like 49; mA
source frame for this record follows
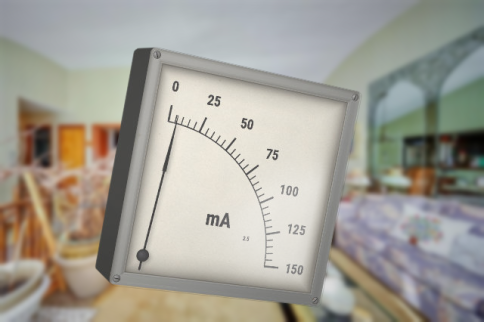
5; mA
